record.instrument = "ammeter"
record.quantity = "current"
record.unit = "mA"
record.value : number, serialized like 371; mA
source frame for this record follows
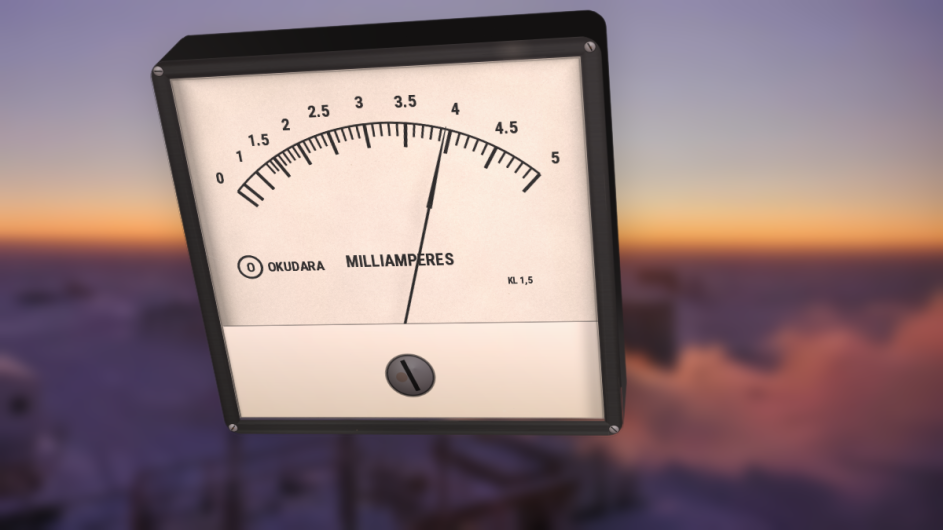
3.95; mA
